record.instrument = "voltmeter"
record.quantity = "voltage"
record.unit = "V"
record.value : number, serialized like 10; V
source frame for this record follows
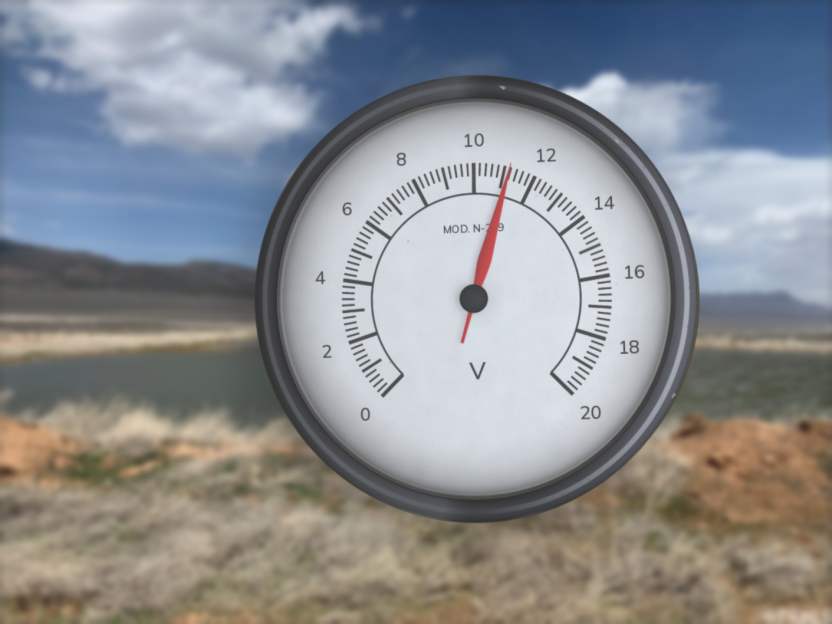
11.2; V
